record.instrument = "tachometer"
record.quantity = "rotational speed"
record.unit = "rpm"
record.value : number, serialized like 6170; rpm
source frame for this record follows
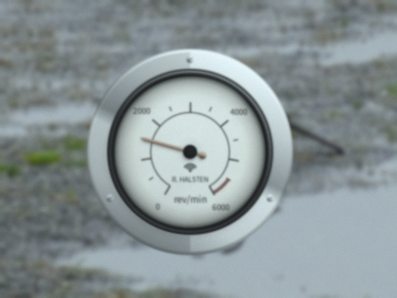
1500; rpm
